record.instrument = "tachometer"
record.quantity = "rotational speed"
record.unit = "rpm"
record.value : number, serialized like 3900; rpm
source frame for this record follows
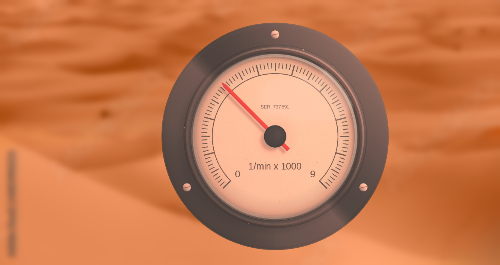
3000; rpm
